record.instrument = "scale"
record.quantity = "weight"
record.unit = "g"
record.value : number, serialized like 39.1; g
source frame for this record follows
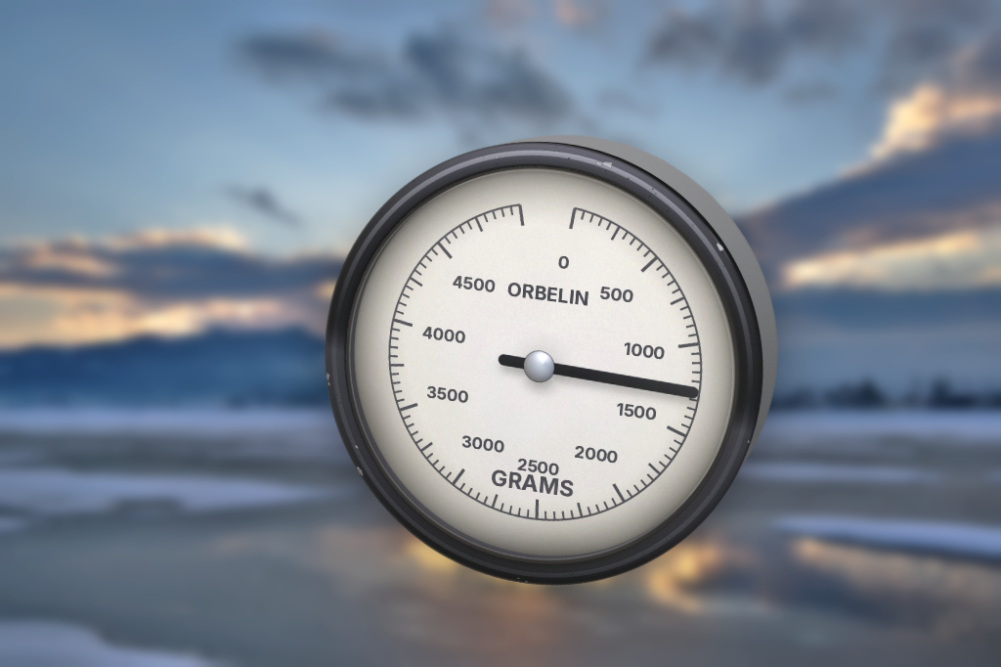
1250; g
